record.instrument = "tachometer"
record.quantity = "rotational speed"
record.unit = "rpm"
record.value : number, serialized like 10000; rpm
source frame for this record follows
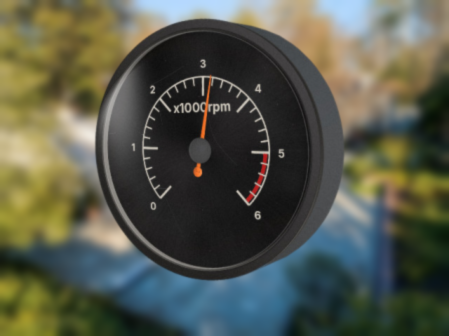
3200; rpm
